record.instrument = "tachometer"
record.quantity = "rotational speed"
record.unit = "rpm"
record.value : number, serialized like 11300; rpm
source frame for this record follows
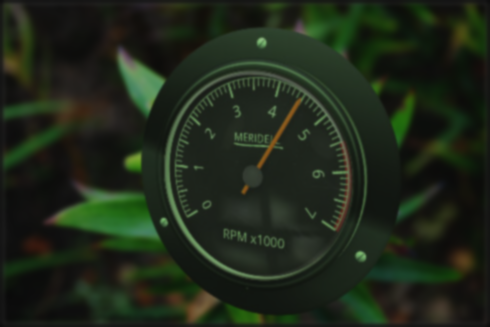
4500; rpm
